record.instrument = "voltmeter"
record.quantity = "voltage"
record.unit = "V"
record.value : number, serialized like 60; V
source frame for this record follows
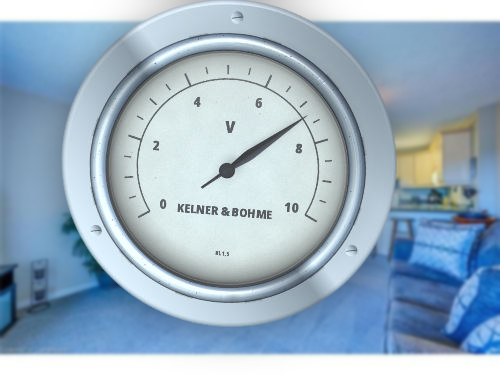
7.25; V
